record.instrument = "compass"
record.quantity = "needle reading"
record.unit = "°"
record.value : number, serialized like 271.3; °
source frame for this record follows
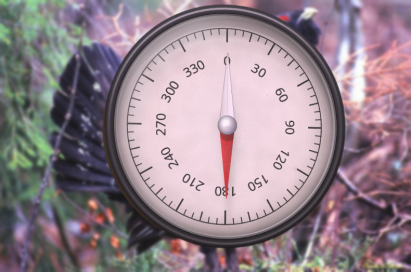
180; °
